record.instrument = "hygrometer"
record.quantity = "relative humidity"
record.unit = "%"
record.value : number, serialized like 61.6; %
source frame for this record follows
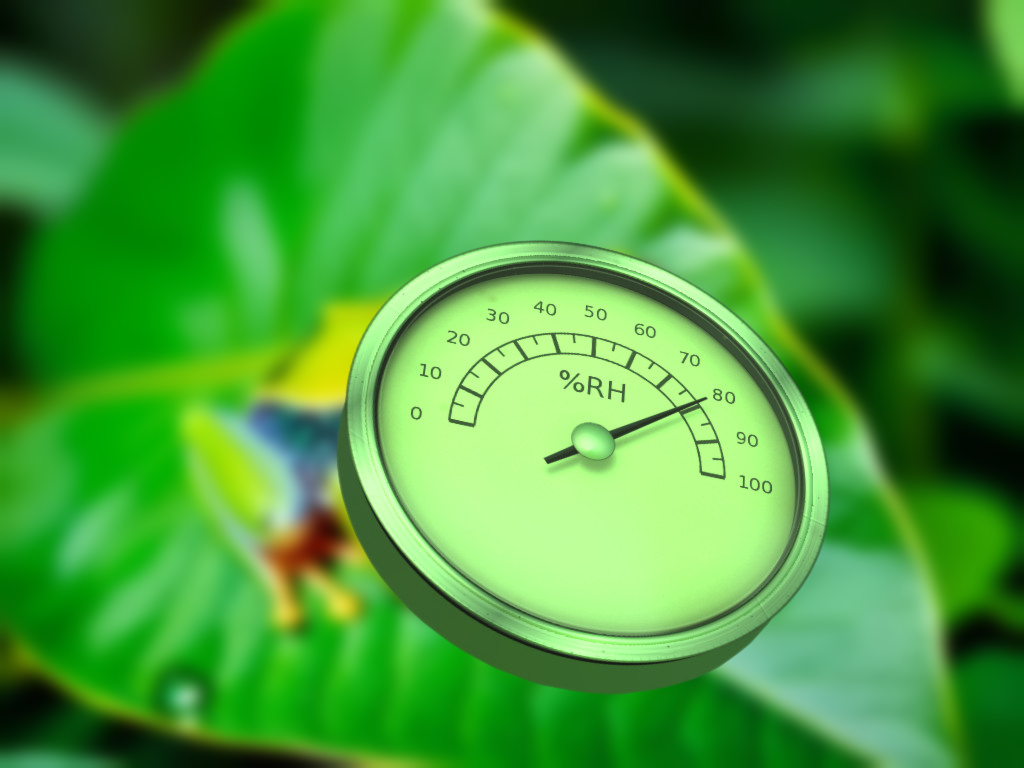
80; %
